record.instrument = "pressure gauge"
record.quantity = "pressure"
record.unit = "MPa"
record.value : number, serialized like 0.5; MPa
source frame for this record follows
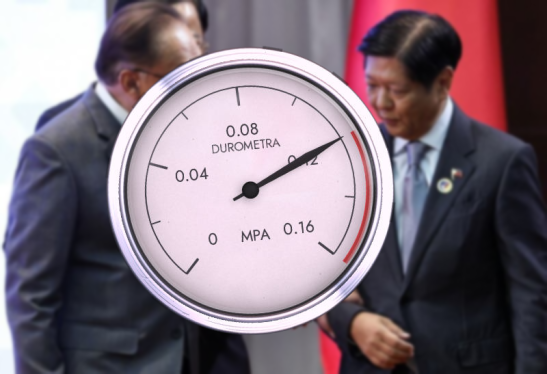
0.12; MPa
